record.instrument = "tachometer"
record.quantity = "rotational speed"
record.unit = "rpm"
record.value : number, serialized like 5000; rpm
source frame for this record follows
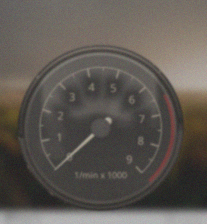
0; rpm
